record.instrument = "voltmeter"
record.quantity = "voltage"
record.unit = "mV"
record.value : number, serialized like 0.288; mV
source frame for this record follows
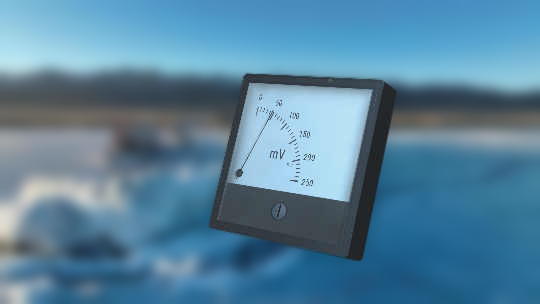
50; mV
